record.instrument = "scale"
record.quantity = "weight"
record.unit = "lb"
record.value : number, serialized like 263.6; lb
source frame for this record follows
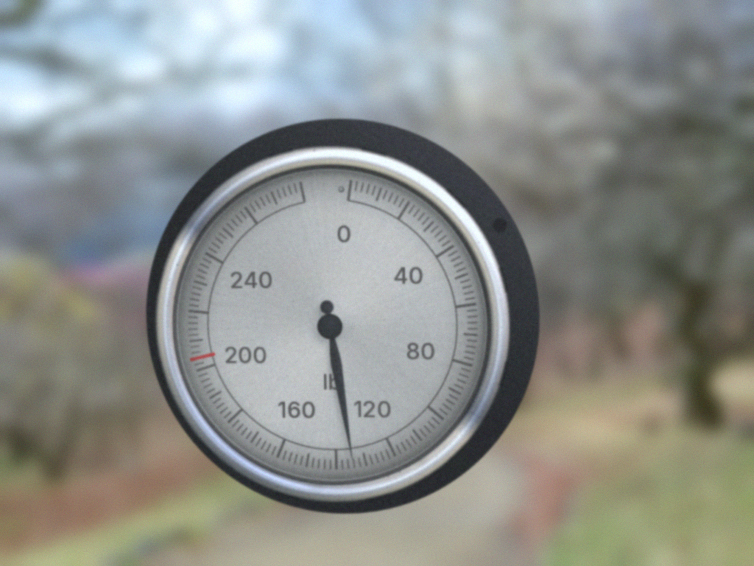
134; lb
